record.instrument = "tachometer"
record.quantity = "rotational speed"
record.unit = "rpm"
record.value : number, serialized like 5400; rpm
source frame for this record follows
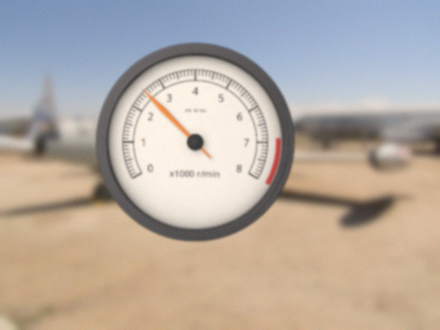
2500; rpm
